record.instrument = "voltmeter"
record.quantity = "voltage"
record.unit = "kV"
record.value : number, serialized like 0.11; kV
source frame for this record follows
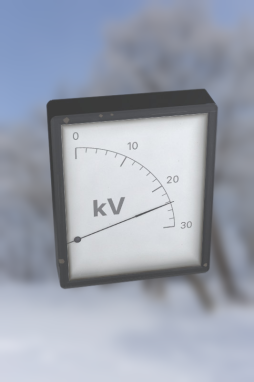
24; kV
